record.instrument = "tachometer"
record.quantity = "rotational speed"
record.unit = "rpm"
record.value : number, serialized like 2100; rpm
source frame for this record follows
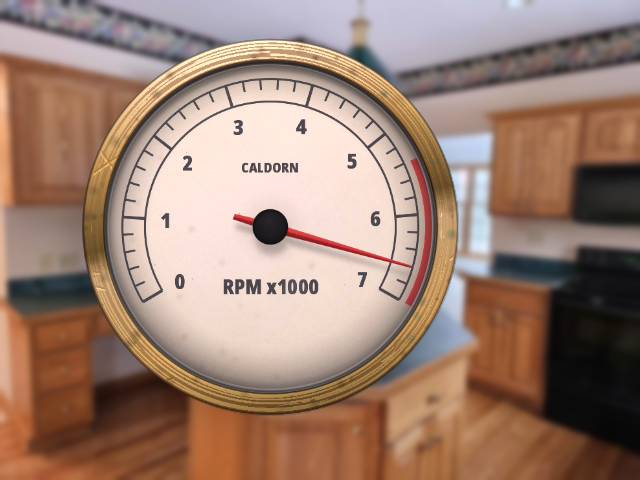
6600; rpm
